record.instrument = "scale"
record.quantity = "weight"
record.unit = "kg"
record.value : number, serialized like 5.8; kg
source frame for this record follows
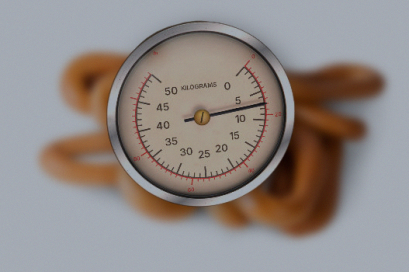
7; kg
